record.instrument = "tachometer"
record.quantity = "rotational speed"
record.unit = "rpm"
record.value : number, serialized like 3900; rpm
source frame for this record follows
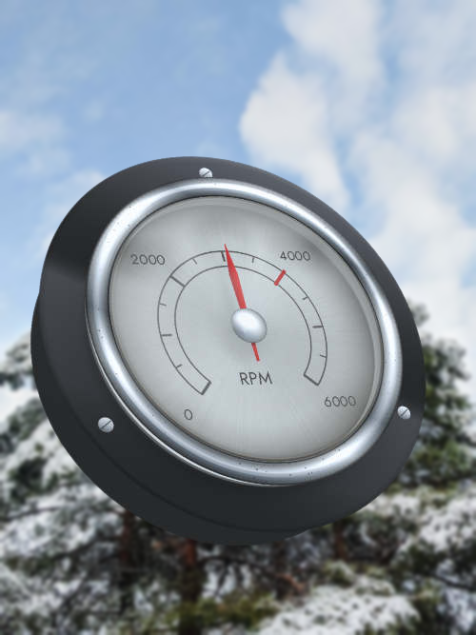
3000; rpm
